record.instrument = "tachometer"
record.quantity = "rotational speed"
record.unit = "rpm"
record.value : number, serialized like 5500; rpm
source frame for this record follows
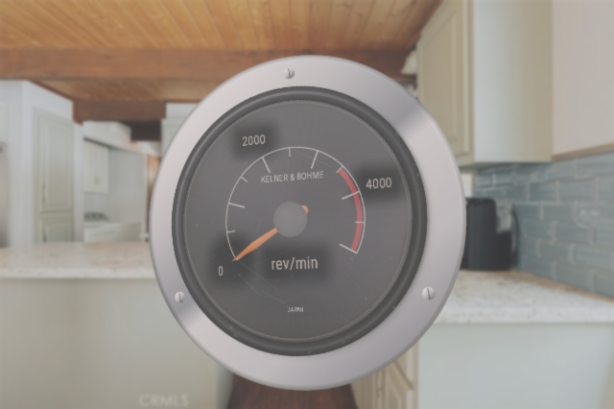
0; rpm
